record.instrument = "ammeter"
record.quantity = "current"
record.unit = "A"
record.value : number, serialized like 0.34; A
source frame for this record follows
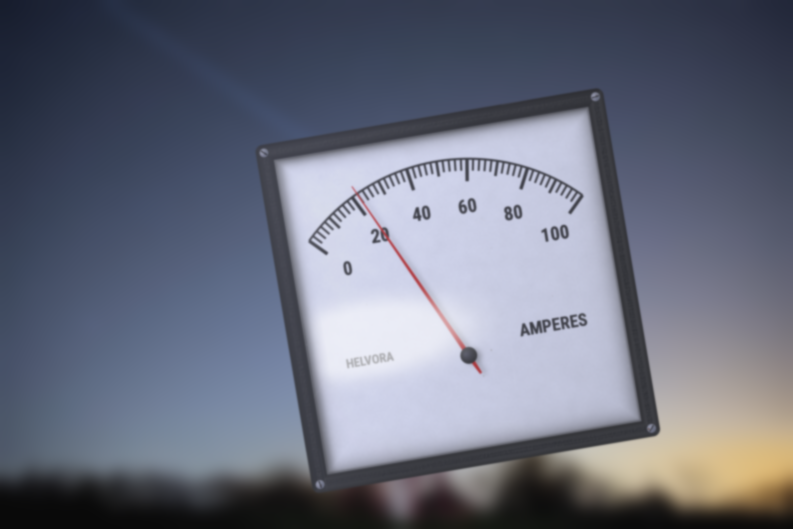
22; A
